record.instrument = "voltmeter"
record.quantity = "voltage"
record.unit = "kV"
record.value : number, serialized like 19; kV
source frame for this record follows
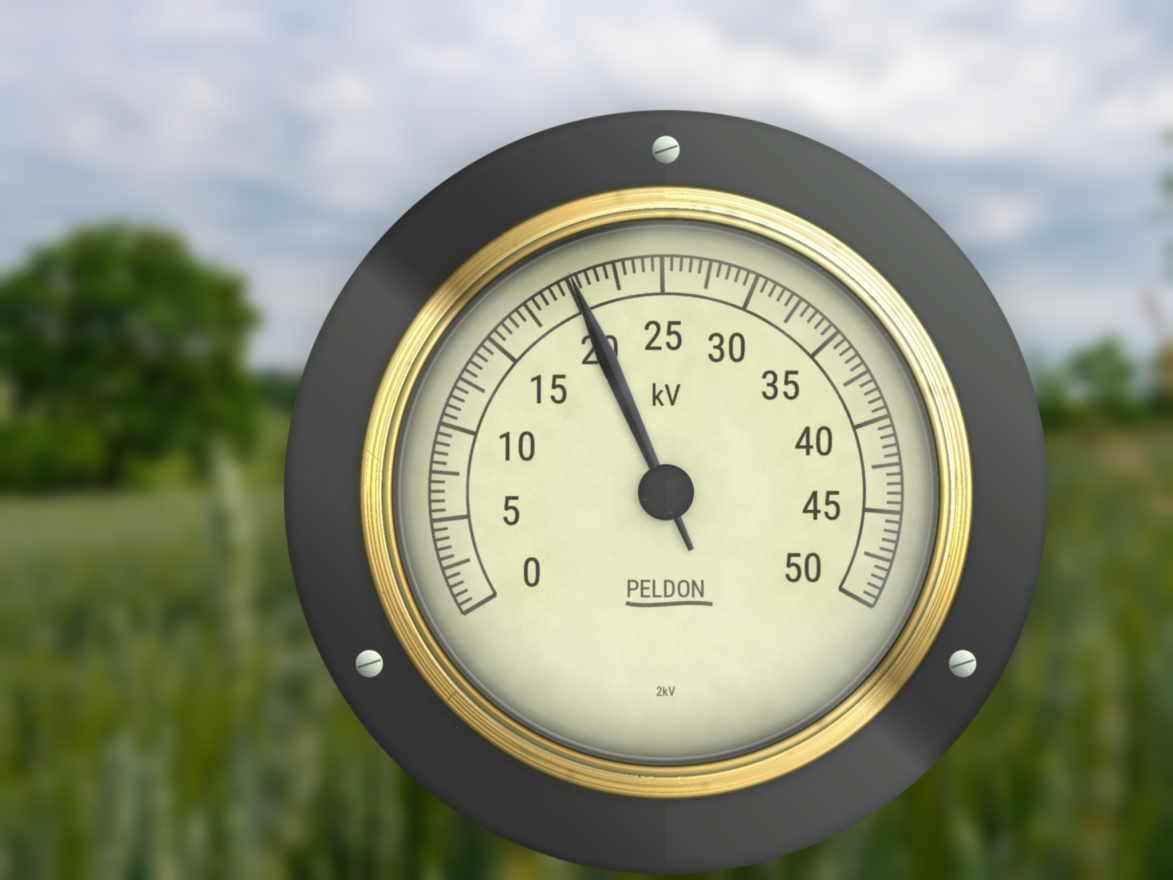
20.25; kV
